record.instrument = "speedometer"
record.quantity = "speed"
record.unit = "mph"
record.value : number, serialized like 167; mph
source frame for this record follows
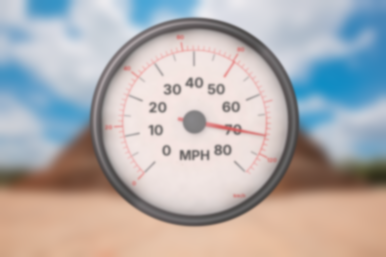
70; mph
